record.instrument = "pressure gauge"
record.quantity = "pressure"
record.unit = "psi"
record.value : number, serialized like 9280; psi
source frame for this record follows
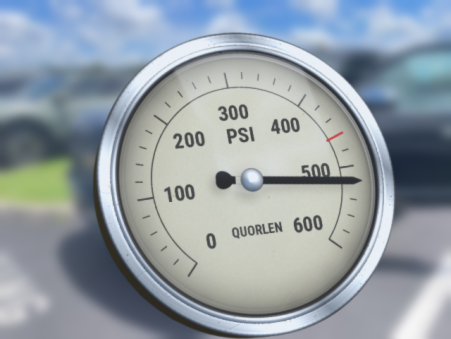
520; psi
